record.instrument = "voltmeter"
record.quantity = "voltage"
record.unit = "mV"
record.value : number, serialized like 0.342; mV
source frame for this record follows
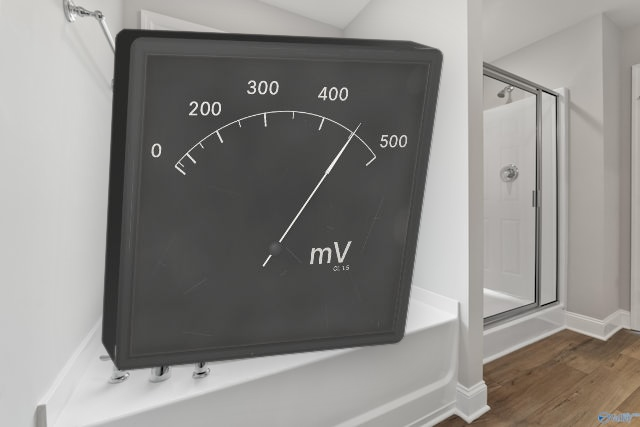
450; mV
